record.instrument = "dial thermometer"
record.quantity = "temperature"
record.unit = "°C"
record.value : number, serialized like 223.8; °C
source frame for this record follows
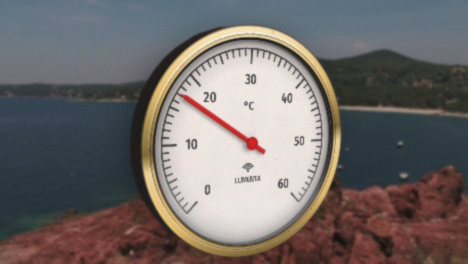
17; °C
